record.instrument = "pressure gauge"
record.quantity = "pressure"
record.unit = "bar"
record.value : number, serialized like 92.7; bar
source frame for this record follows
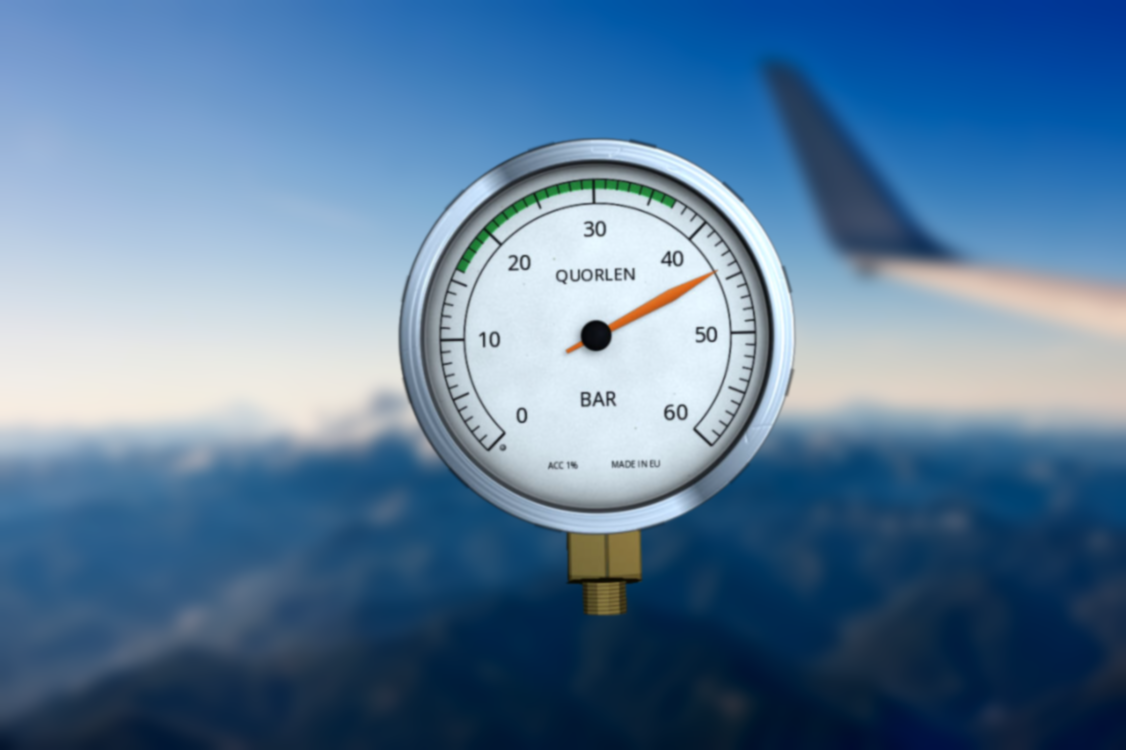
44; bar
